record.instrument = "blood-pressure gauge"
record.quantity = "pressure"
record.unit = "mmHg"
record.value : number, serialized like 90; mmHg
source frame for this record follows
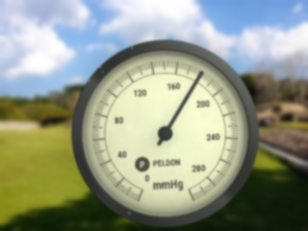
180; mmHg
